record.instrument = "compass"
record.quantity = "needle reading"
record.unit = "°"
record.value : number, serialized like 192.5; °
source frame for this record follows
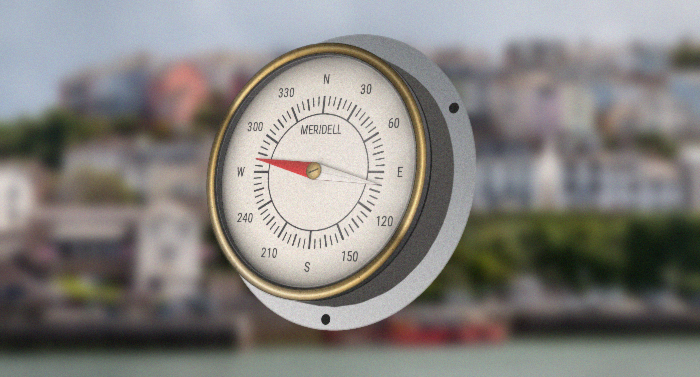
280; °
